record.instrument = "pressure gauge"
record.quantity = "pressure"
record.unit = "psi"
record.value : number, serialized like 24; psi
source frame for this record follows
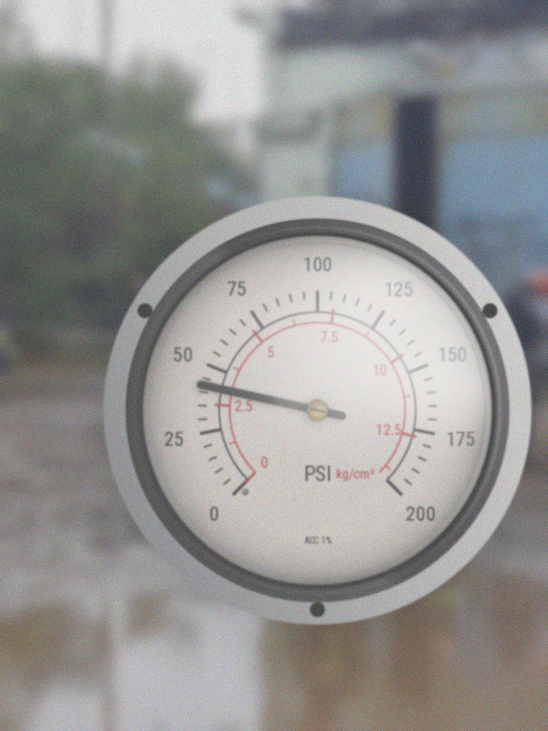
42.5; psi
